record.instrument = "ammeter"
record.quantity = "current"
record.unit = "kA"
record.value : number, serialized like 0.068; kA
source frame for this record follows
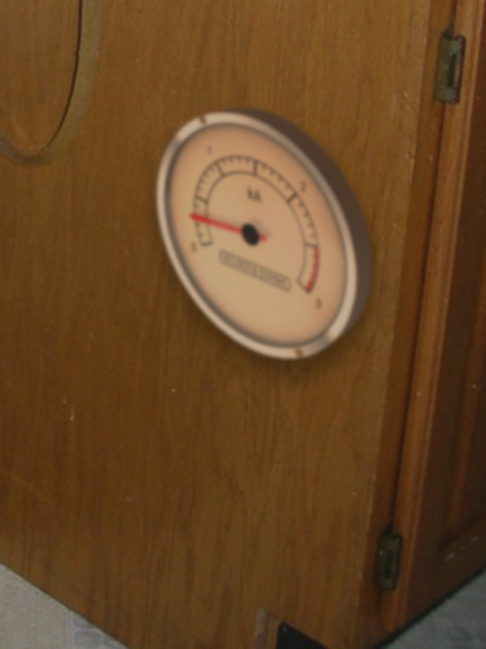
0.3; kA
